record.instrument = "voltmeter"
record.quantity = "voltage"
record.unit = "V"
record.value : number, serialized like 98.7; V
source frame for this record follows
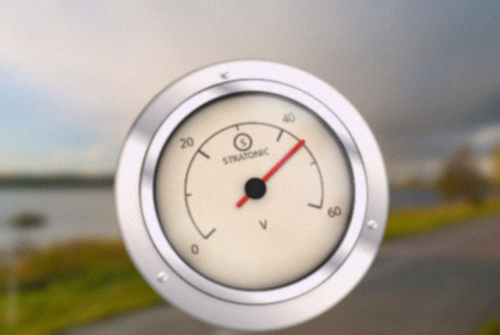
45; V
